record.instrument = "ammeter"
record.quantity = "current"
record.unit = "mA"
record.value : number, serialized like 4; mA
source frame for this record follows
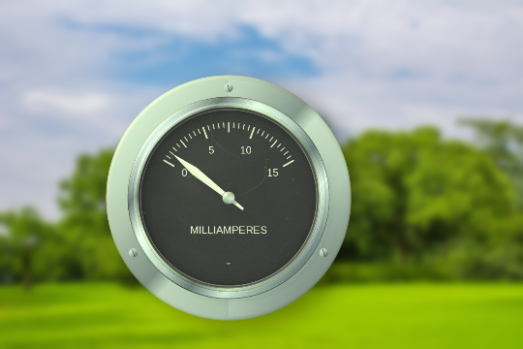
1; mA
